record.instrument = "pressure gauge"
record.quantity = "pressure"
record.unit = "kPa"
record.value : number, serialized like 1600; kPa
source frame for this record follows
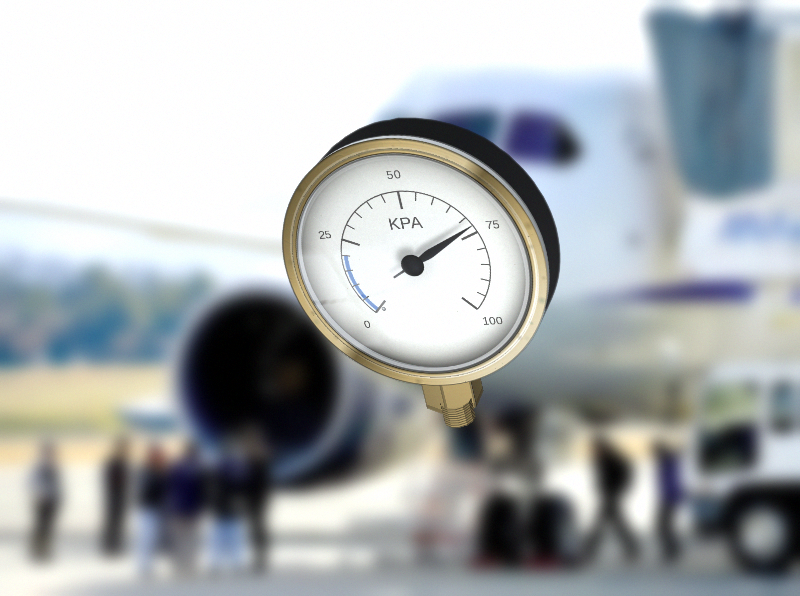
72.5; kPa
